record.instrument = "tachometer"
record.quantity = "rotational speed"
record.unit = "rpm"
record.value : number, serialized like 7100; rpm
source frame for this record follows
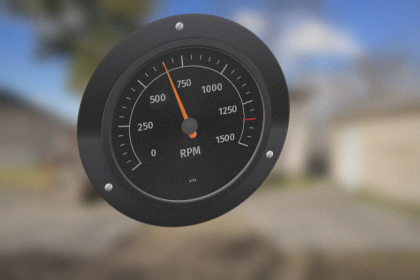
650; rpm
